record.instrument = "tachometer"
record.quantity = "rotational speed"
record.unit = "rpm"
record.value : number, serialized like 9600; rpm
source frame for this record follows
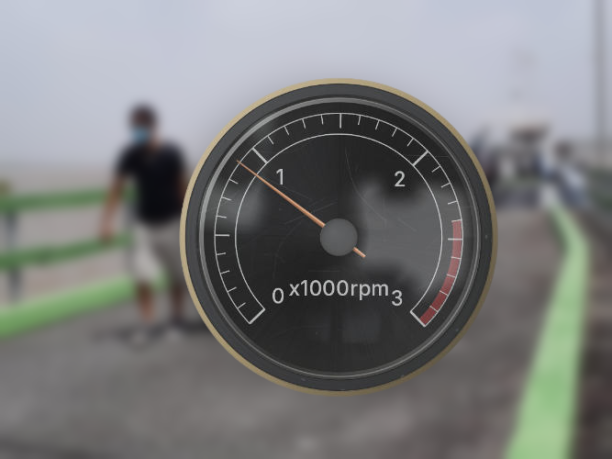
900; rpm
